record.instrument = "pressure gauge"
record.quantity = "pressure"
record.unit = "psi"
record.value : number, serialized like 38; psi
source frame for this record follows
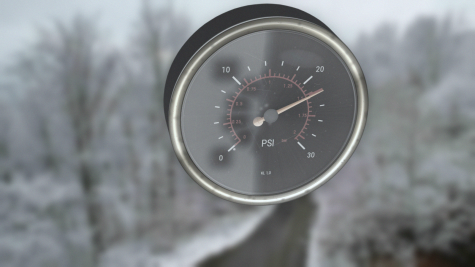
22; psi
